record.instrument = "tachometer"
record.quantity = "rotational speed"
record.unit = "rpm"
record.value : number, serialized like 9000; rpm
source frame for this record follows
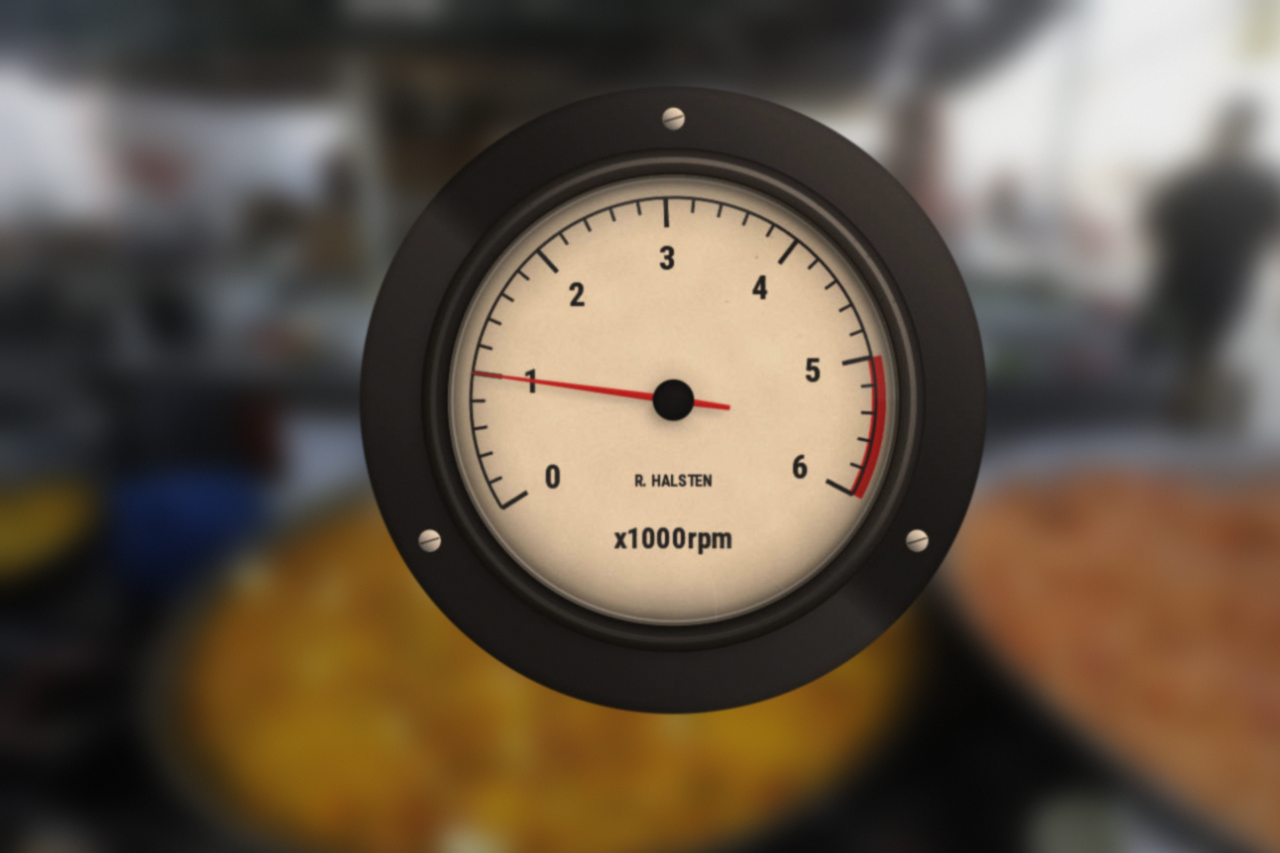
1000; rpm
